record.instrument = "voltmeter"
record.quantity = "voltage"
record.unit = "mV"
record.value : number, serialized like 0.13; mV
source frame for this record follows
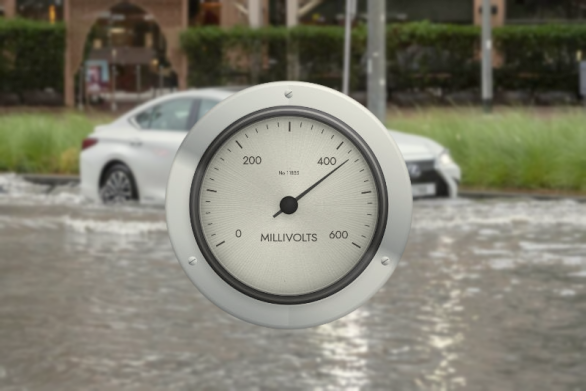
430; mV
